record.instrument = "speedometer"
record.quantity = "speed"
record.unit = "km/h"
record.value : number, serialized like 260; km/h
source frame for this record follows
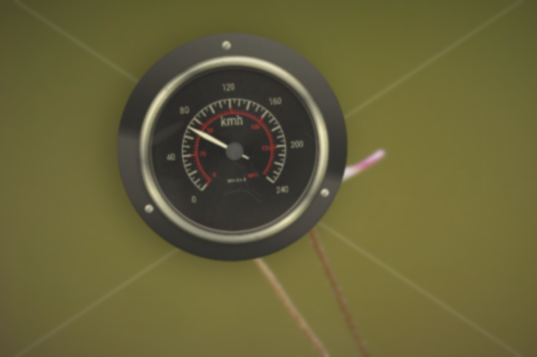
70; km/h
